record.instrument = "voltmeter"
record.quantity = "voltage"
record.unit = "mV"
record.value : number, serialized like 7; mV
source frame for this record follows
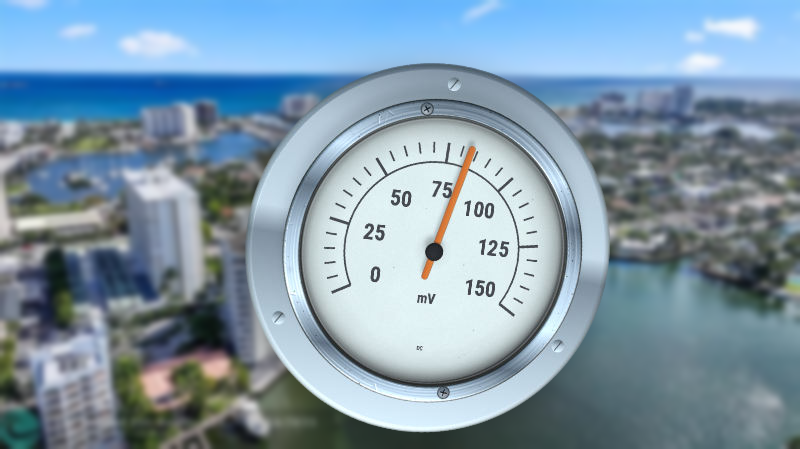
82.5; mV
